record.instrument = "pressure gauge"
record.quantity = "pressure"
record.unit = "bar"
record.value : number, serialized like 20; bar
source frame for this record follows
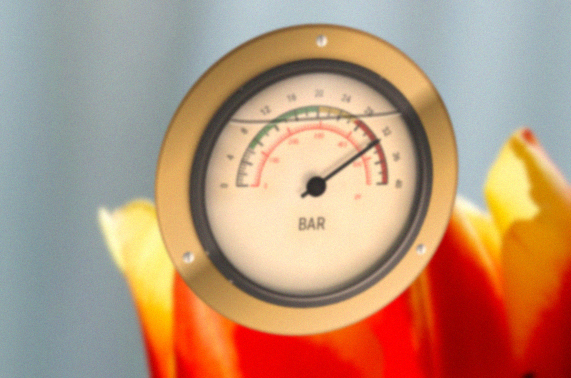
32; bar
